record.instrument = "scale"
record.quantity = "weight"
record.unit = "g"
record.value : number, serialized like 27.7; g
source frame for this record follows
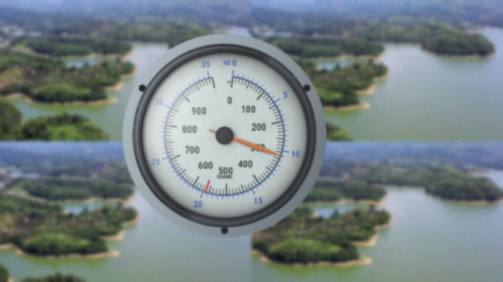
300; g
